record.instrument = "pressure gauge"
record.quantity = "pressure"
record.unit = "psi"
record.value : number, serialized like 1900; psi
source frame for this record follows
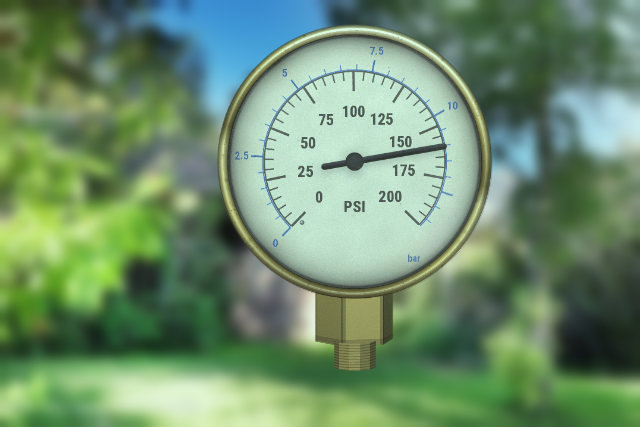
160; psi
